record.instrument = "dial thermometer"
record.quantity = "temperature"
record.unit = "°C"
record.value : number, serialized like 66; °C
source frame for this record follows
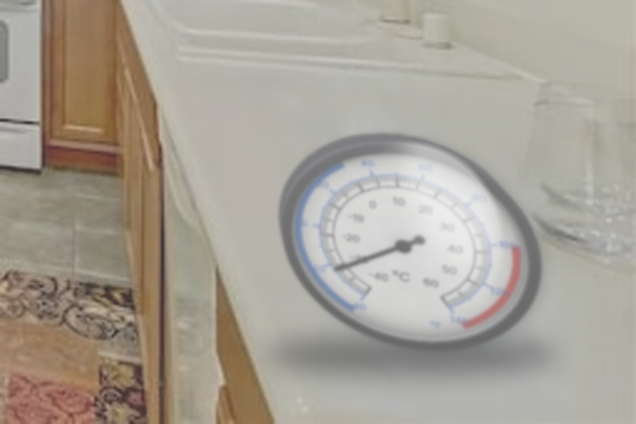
-30; °C
